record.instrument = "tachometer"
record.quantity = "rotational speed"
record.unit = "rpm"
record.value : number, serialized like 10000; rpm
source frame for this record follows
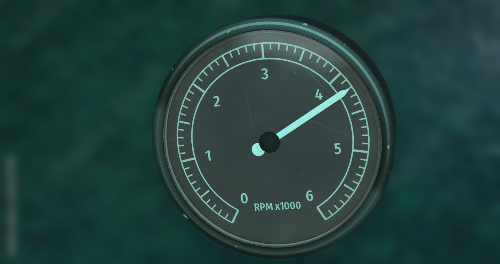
4200; rpm
